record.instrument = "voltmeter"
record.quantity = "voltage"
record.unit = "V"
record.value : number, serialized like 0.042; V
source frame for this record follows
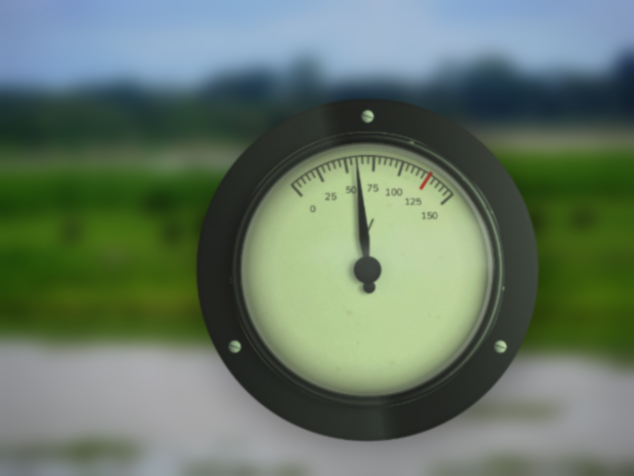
60; V
